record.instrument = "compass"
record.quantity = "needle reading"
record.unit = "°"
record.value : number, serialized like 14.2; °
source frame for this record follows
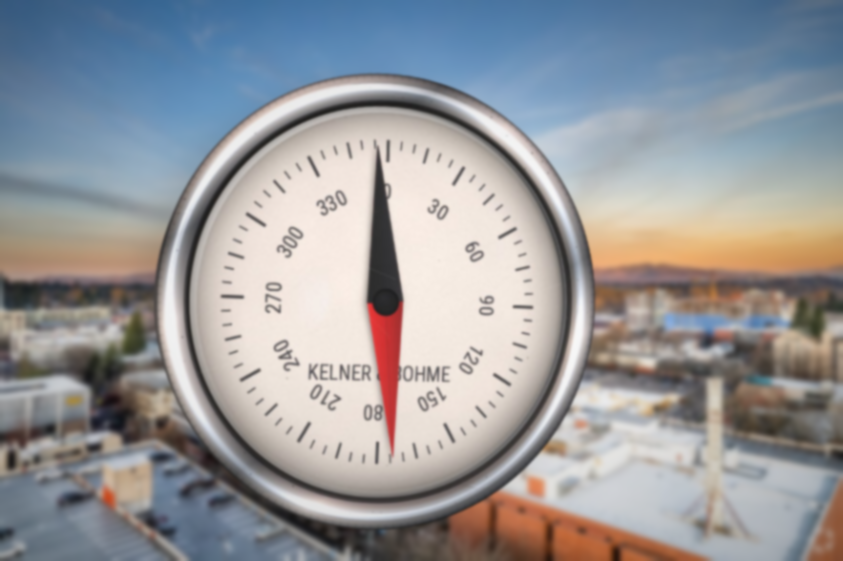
175; °
